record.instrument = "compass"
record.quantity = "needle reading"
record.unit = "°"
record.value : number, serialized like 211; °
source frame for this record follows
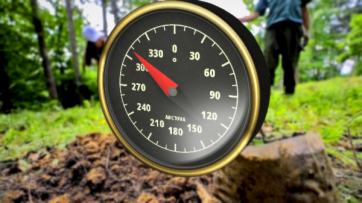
310; °
